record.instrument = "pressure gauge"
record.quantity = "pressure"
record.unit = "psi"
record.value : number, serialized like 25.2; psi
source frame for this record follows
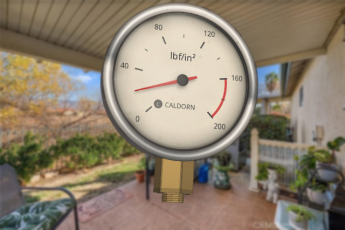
20; psi
